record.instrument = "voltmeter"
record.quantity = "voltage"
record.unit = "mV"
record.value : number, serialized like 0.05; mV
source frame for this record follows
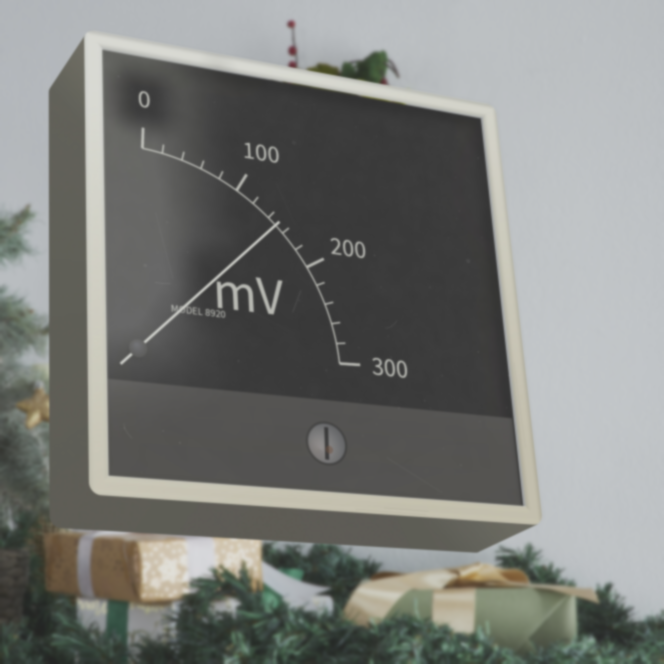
150; mV
